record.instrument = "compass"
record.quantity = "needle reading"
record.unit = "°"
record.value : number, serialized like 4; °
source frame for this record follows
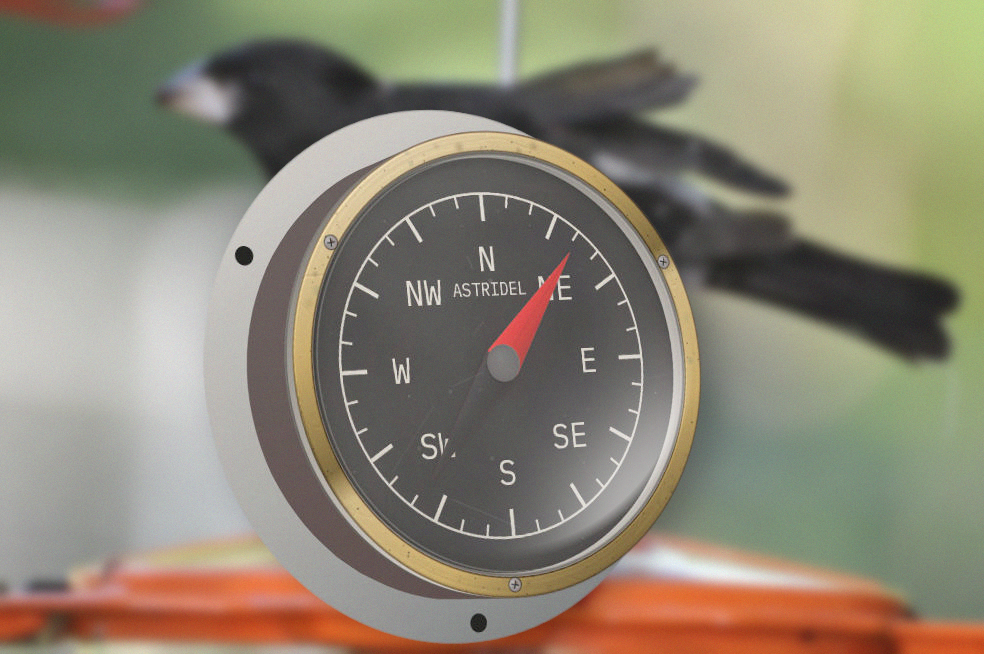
40; °
